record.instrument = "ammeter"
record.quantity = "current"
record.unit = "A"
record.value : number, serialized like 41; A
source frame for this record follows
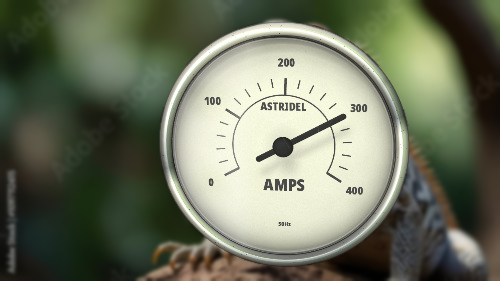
300; A
